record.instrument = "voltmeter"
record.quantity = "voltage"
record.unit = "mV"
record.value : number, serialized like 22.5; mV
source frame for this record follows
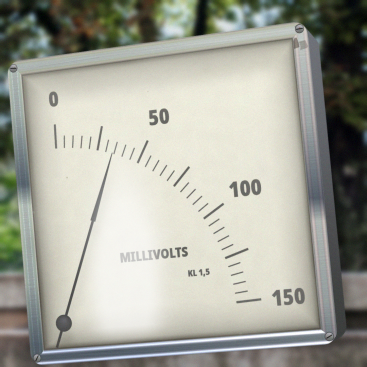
35; mV
